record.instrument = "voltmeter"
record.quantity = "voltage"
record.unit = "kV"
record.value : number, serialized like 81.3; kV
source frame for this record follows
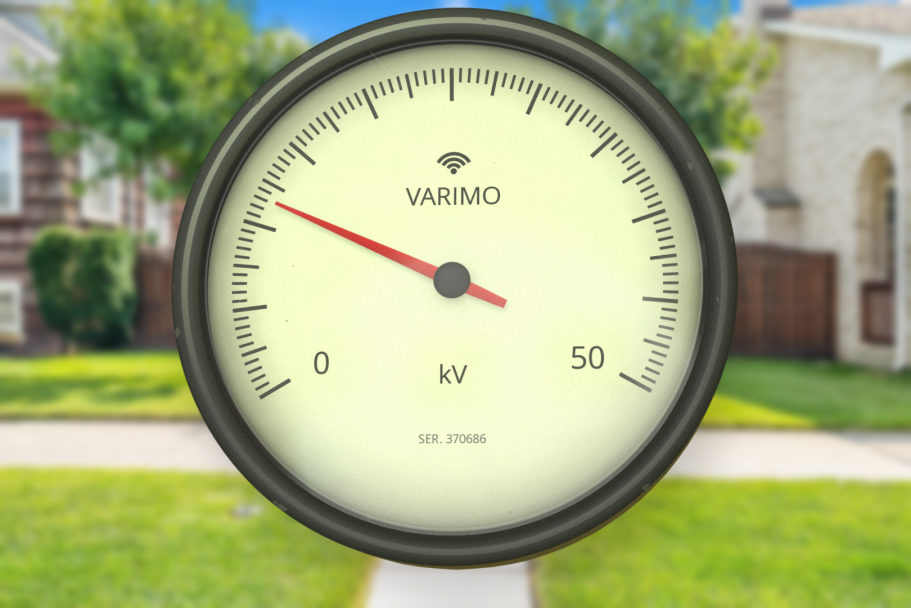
11.5; kV
